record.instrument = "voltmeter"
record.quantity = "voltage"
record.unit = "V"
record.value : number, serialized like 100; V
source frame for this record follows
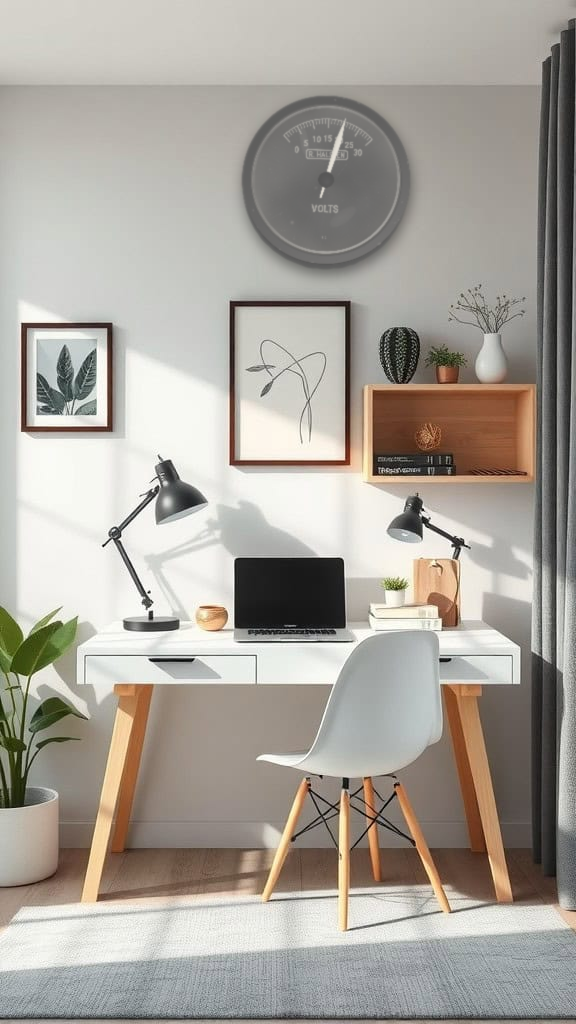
20; V
